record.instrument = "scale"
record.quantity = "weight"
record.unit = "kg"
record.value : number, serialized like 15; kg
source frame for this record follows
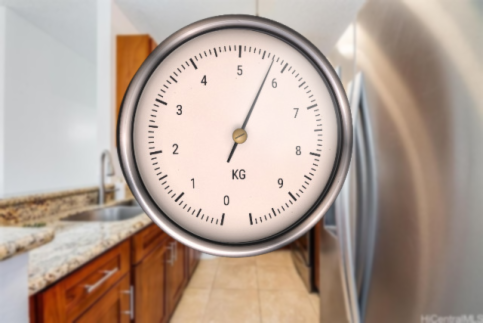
5.7; kg
